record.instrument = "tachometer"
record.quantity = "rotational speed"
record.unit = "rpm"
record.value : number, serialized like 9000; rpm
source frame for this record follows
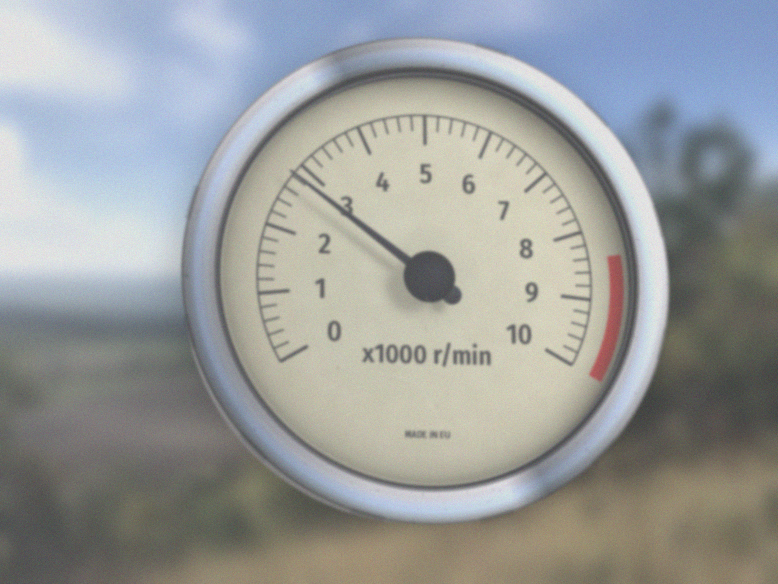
2800; rpm
